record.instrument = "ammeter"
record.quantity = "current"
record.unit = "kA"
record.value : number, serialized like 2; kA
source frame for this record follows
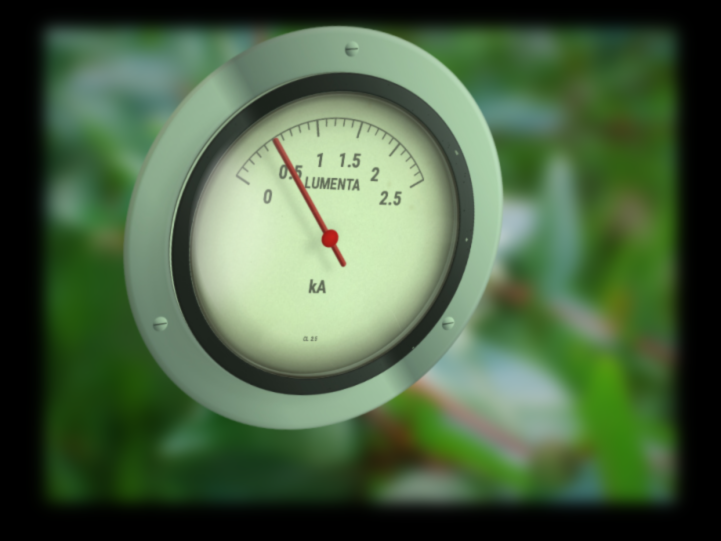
0.5; kA
